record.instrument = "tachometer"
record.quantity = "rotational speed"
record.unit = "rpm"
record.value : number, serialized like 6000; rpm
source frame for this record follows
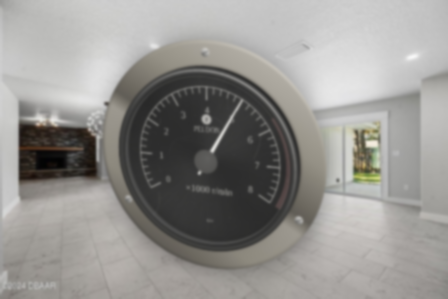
5000; rpm
